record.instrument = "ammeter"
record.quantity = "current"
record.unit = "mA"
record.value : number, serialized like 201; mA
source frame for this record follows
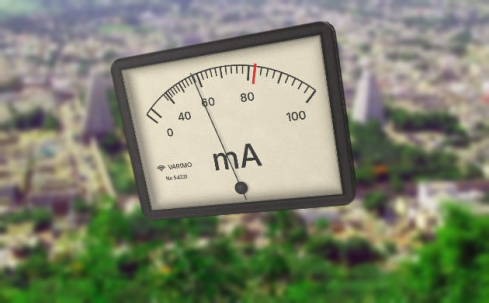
58; mA
